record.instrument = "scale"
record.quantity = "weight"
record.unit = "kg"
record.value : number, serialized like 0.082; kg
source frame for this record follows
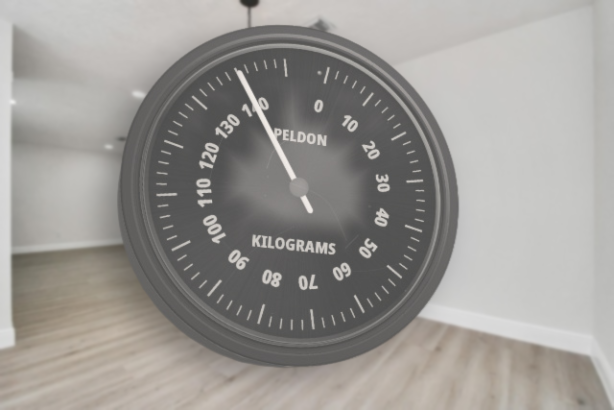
140; kg
